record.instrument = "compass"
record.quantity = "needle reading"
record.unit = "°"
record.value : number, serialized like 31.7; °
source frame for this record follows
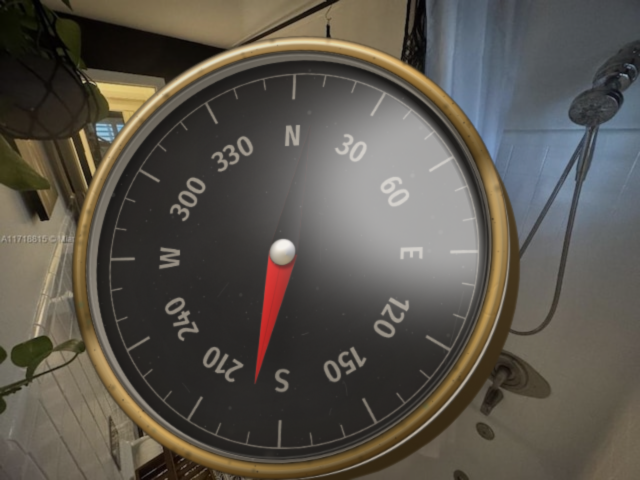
190; °
